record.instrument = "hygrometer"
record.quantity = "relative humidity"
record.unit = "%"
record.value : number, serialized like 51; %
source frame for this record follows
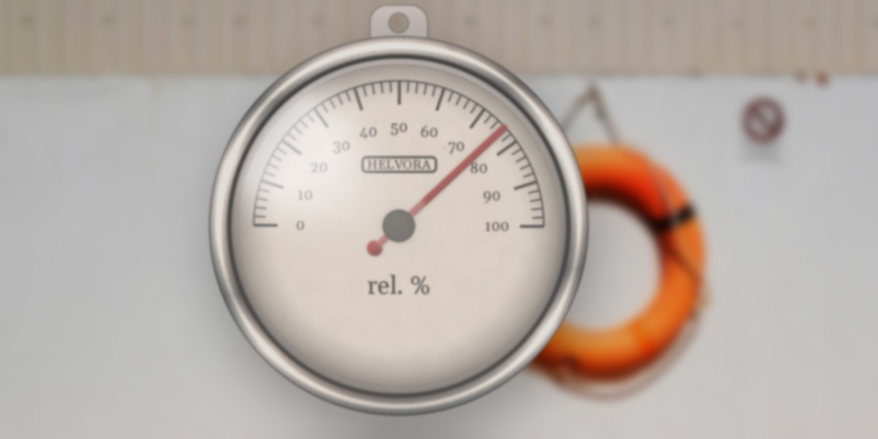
76; %
